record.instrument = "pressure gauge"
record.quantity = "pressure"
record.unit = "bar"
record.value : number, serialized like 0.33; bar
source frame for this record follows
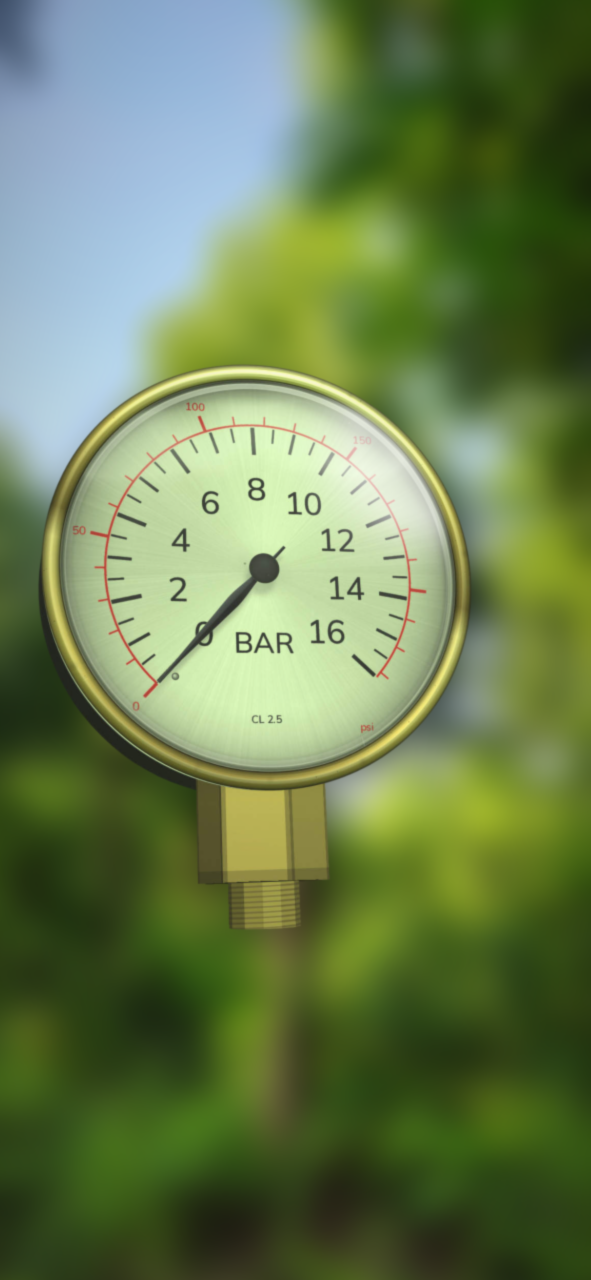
0; bar
